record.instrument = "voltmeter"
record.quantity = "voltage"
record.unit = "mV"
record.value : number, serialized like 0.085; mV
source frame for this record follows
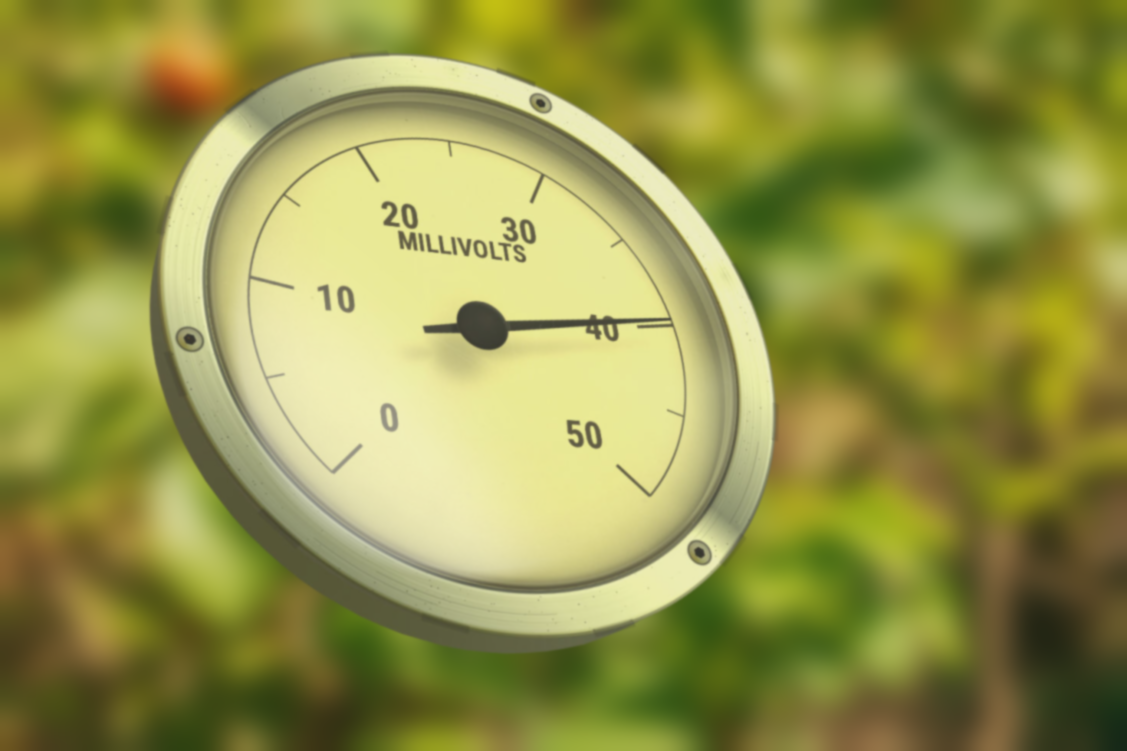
40; mV
